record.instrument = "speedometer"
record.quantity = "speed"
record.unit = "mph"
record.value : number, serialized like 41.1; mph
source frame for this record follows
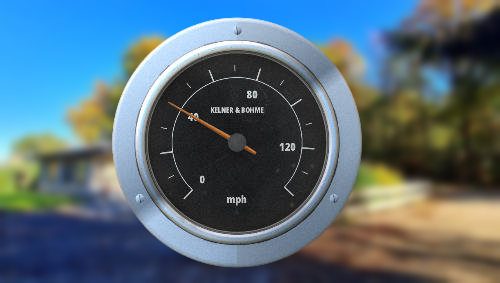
40; mph
